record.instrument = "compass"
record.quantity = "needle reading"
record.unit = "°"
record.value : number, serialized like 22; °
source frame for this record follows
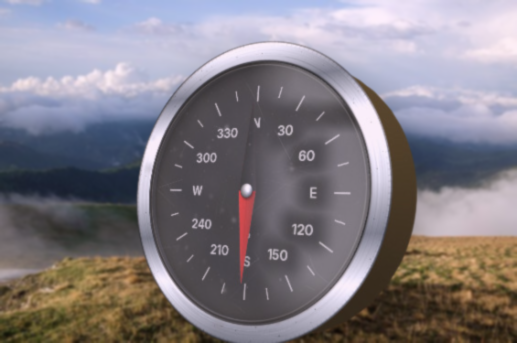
180; °
